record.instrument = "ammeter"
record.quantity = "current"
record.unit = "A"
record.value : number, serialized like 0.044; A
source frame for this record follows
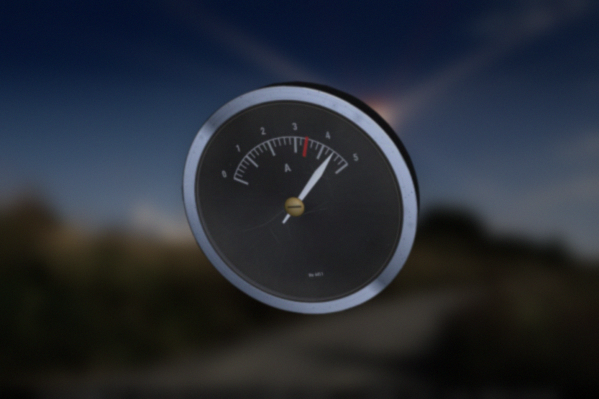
4.4; A
